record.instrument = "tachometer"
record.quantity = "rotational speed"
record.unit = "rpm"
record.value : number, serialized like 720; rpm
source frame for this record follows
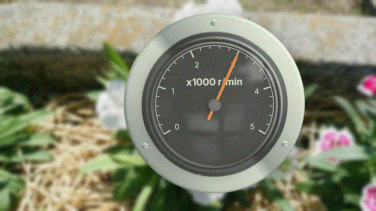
3000; rpm
